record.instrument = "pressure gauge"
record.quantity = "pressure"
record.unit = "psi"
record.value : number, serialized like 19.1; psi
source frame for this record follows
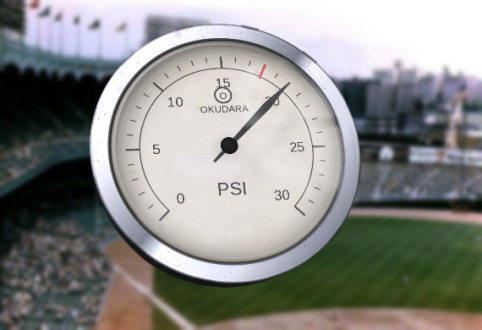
20; psi
